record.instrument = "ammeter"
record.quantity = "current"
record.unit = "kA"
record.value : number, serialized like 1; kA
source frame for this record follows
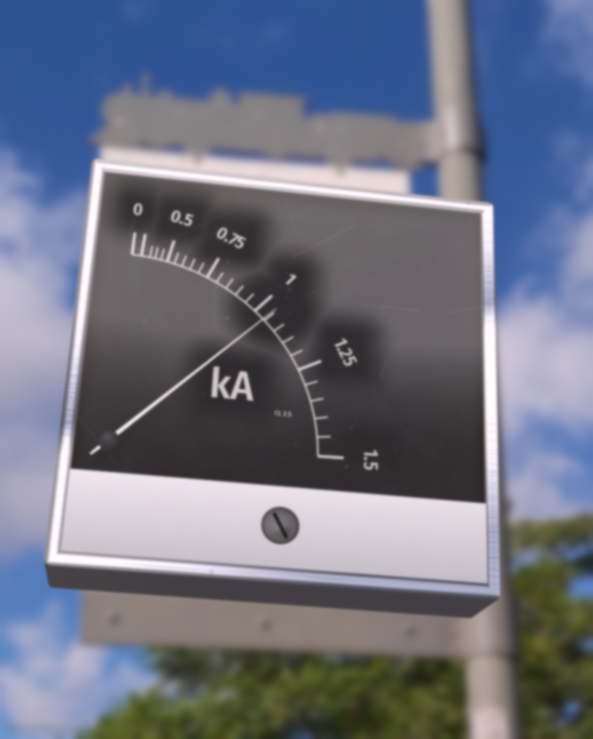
1.05; kA
